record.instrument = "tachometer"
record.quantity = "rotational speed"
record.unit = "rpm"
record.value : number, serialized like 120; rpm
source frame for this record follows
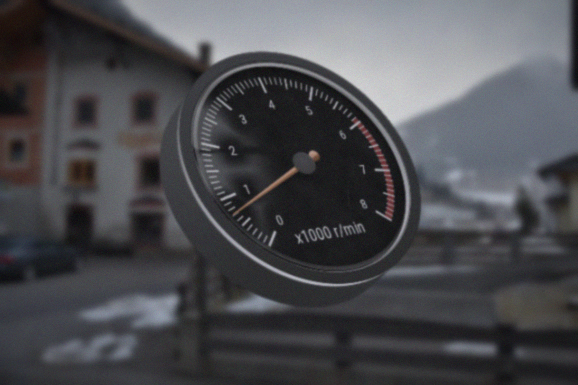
700; rpm
